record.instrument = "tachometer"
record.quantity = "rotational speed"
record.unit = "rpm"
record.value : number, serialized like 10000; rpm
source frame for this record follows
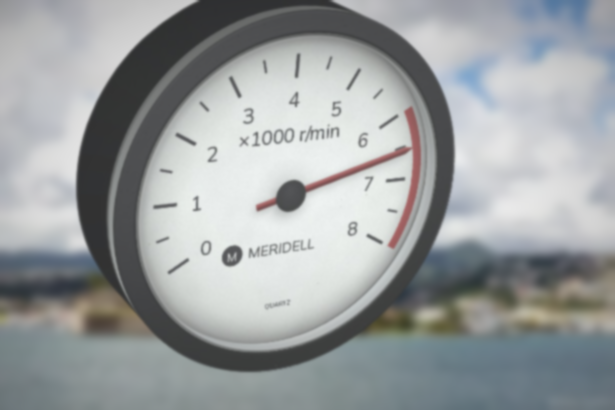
6500; rpm
